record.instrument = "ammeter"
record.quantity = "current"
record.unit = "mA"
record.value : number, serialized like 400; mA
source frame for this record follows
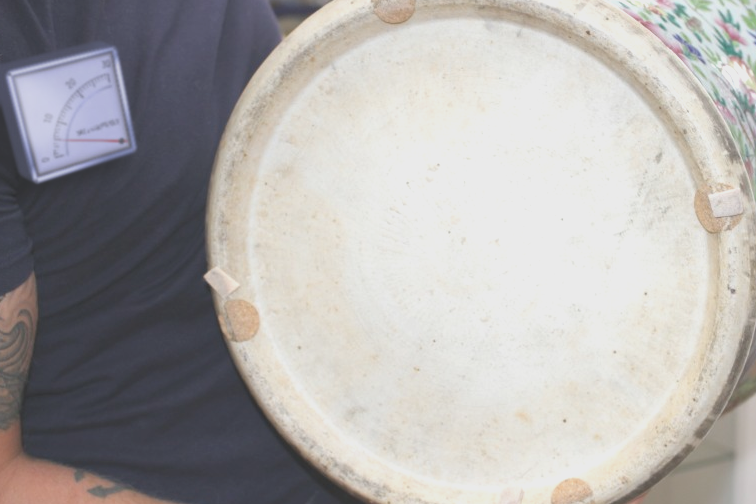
5; mA
